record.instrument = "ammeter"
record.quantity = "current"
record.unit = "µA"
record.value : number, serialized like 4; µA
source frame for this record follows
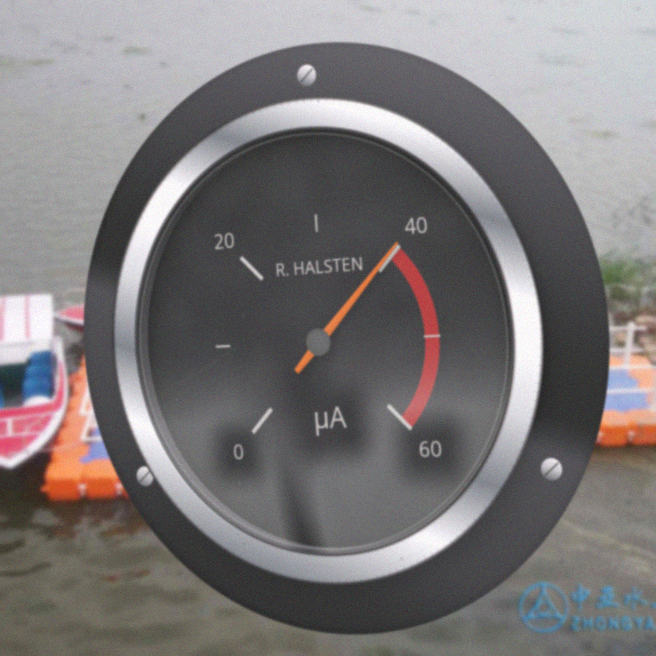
40; µA
